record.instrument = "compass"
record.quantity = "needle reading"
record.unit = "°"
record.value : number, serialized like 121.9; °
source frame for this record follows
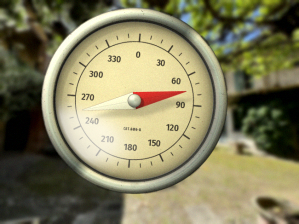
75; °
